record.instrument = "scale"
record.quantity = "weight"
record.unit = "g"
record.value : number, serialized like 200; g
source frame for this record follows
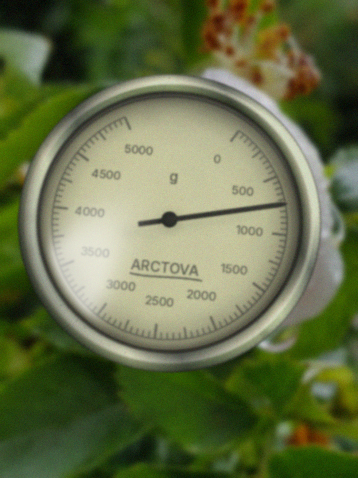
750; g
